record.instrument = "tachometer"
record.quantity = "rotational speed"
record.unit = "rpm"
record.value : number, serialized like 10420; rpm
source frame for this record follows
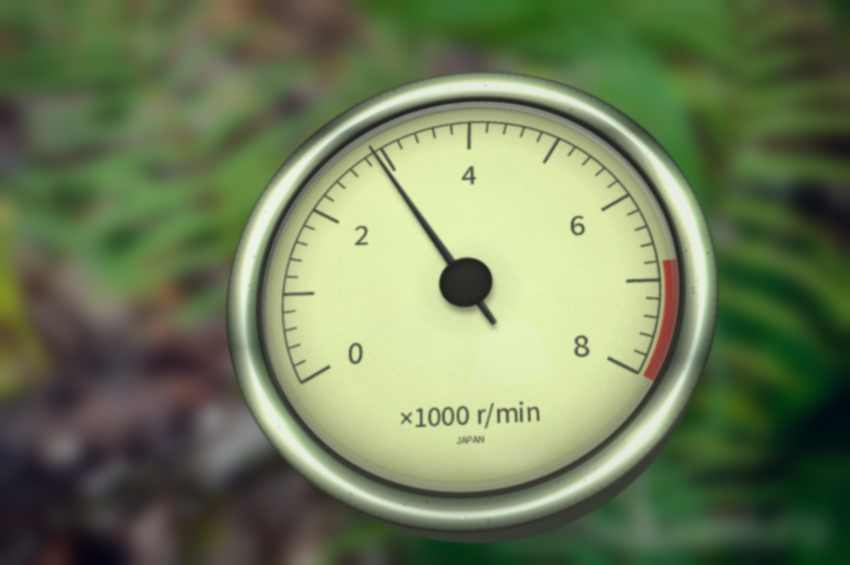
2900; rpm
